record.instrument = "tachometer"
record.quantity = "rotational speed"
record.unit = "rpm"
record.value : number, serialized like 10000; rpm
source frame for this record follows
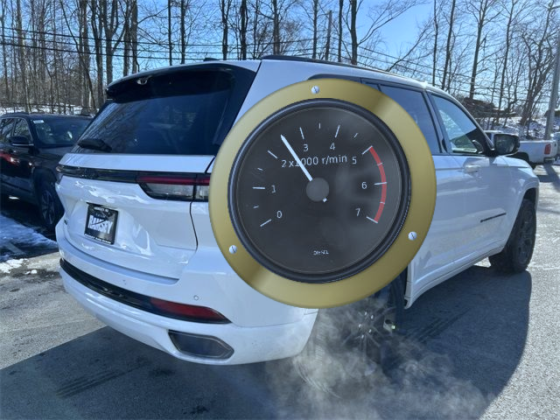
2500; rpm
